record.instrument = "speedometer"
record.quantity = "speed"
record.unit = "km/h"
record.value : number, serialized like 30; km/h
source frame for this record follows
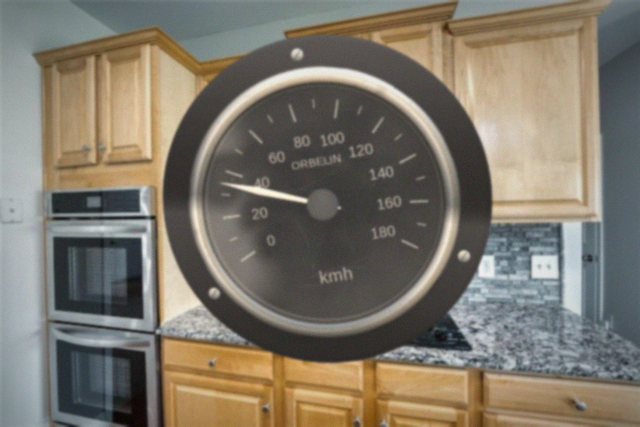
35; km/h
